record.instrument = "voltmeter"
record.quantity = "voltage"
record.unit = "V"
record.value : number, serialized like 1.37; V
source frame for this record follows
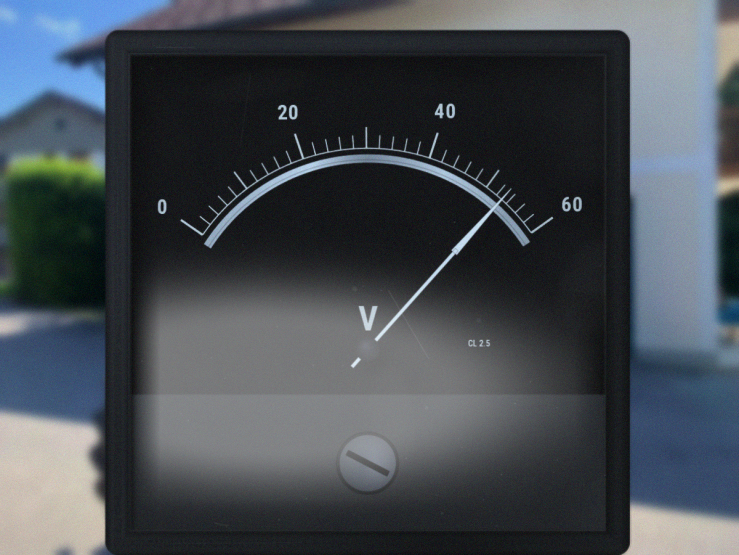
53; V
